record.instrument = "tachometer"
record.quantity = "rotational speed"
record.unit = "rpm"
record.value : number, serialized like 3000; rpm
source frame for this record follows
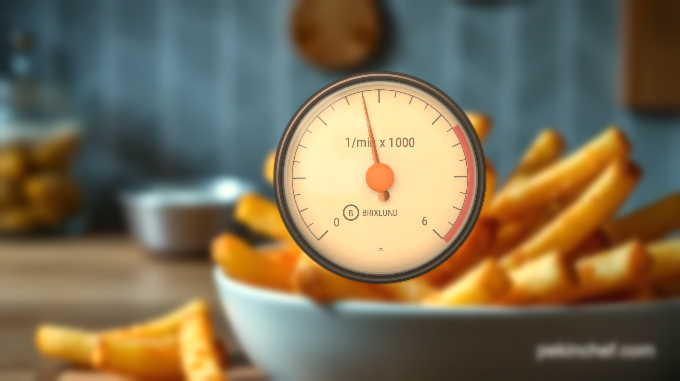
2750; rpm
